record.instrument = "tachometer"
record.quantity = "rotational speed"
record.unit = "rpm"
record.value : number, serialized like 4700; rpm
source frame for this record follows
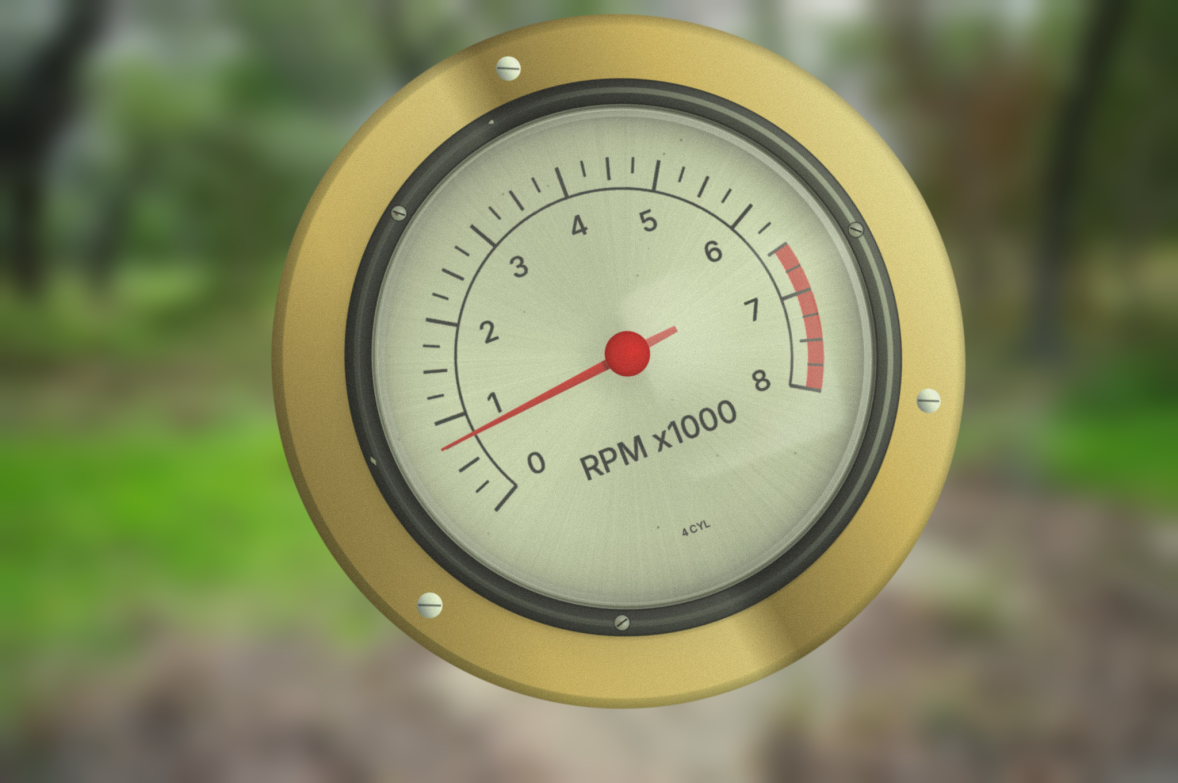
750; rpm
